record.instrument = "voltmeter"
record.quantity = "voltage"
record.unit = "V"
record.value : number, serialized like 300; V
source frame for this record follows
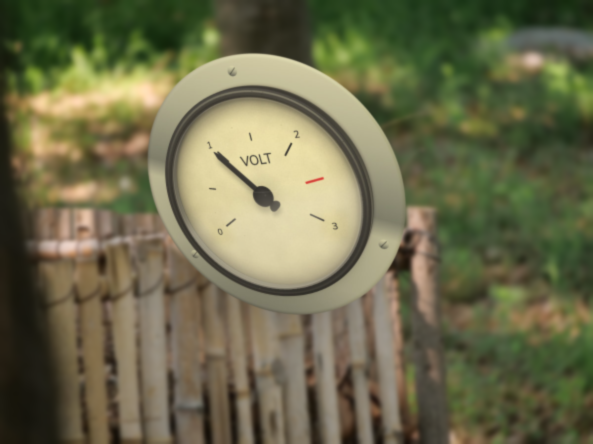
1; V
